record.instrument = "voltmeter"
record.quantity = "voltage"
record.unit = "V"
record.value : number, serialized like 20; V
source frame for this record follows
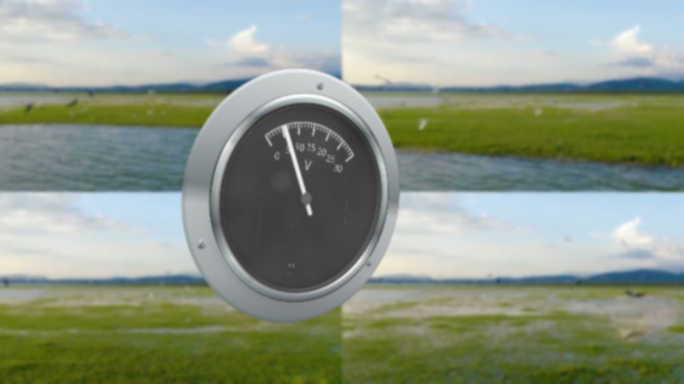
5; V
